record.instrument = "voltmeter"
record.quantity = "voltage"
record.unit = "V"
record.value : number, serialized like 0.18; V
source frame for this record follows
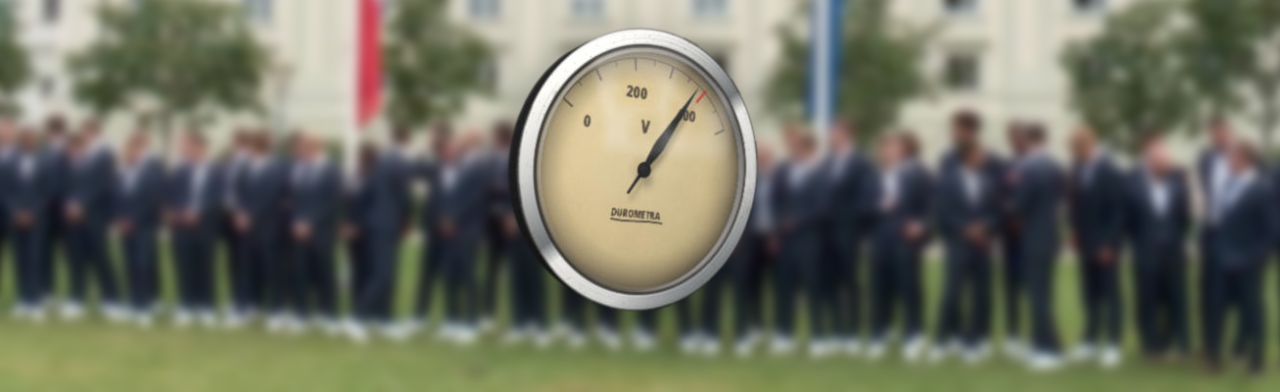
375; V
